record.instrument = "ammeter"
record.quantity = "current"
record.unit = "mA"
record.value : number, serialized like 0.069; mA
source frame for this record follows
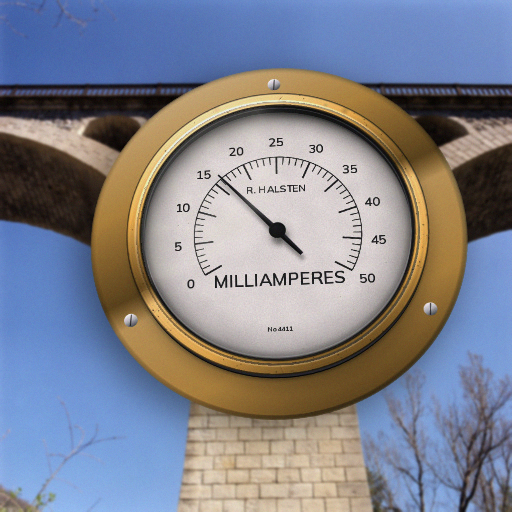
16; mA
